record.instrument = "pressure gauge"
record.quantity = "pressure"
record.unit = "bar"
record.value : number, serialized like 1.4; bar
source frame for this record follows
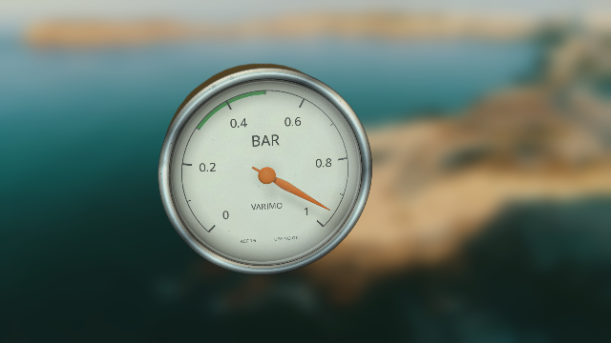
0.95; bar
